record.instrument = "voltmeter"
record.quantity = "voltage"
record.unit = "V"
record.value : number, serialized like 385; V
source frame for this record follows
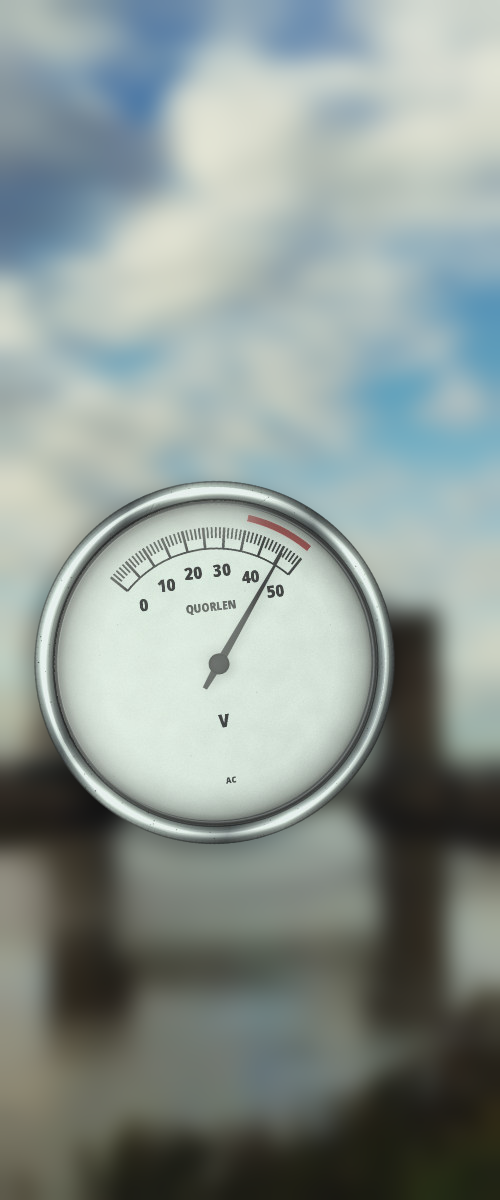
45; V
